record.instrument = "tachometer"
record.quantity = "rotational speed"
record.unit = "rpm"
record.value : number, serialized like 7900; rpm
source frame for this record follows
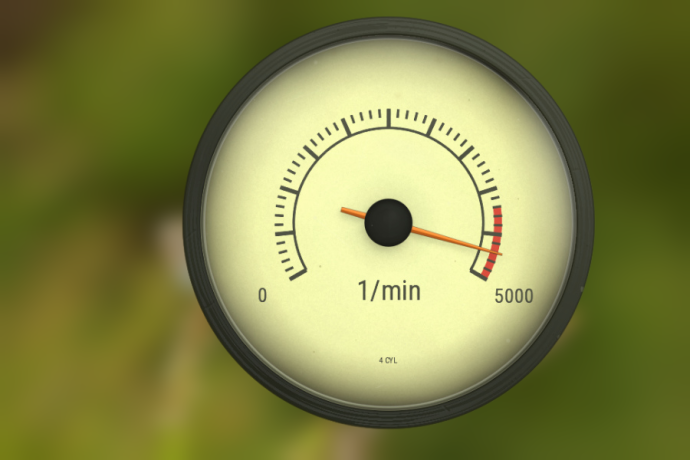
4700; rpm
